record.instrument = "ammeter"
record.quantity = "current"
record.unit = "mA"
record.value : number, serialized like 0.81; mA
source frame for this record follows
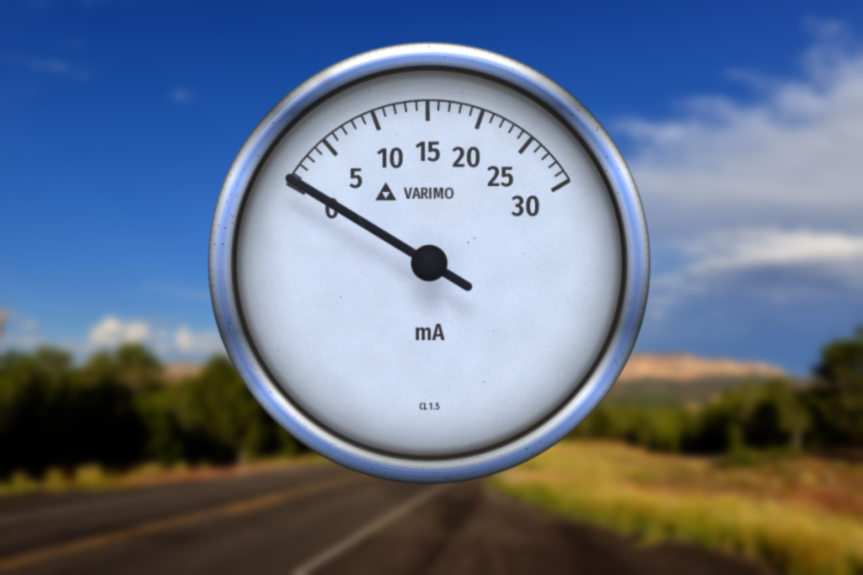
0.5; mA
